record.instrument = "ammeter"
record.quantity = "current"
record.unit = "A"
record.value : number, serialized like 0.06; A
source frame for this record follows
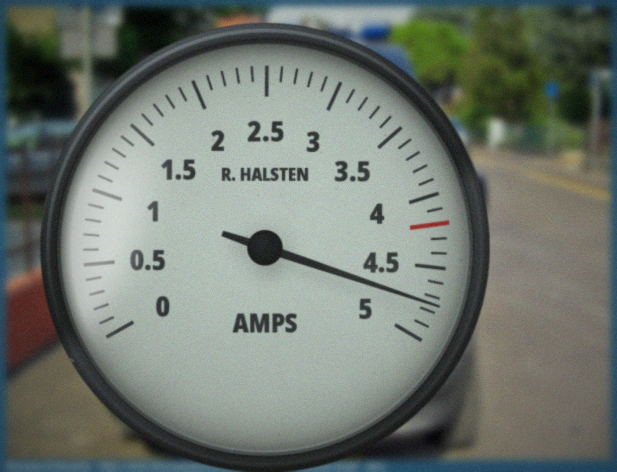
4.75; A
